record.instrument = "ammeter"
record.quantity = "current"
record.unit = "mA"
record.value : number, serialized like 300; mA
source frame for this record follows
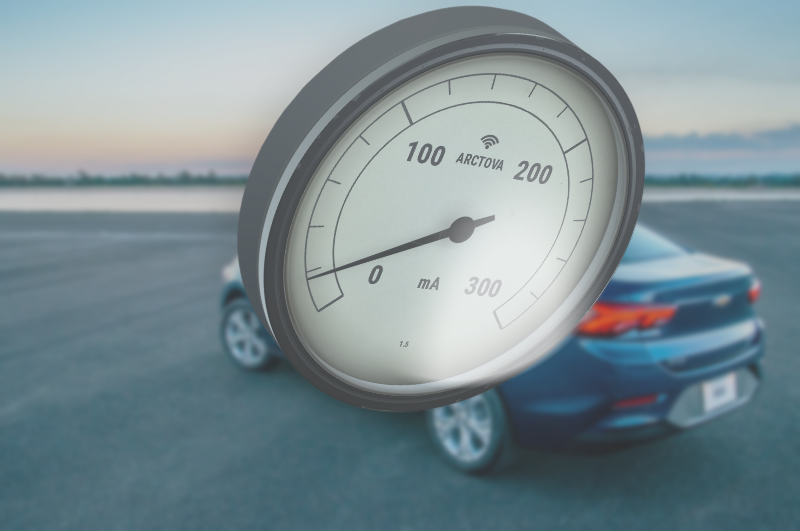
20; mA
